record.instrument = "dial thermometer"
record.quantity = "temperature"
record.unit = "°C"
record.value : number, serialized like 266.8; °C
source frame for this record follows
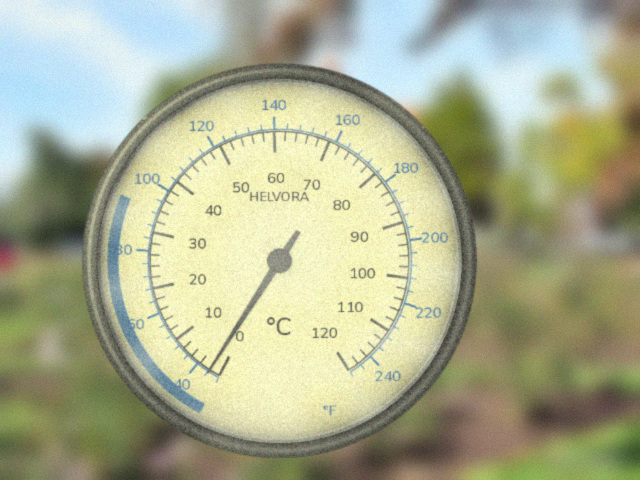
2; °C
